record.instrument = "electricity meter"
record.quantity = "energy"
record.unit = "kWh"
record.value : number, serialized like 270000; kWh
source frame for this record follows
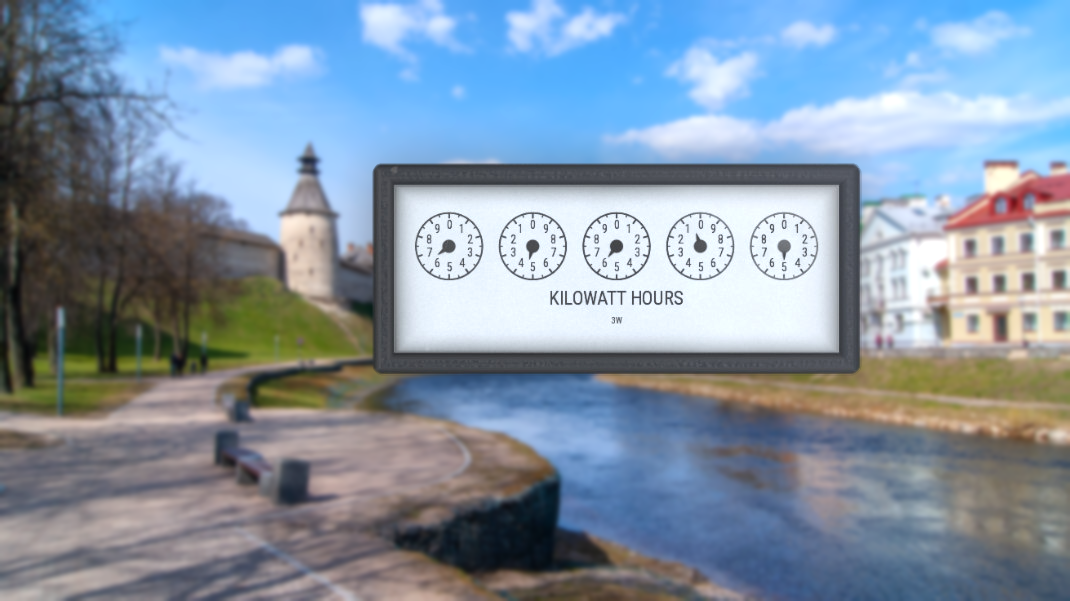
64605; kWh
